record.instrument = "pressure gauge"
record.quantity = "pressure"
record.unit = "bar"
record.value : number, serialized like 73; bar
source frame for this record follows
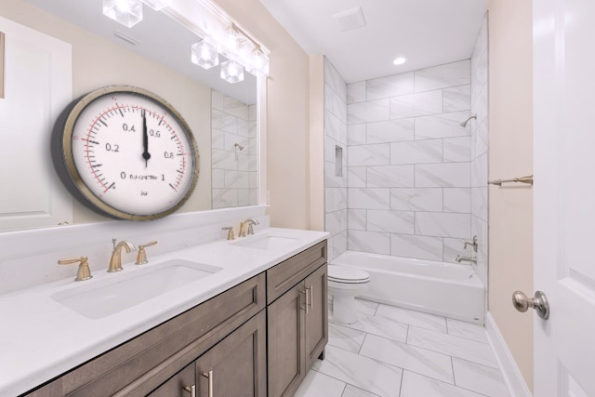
0.5; bar
